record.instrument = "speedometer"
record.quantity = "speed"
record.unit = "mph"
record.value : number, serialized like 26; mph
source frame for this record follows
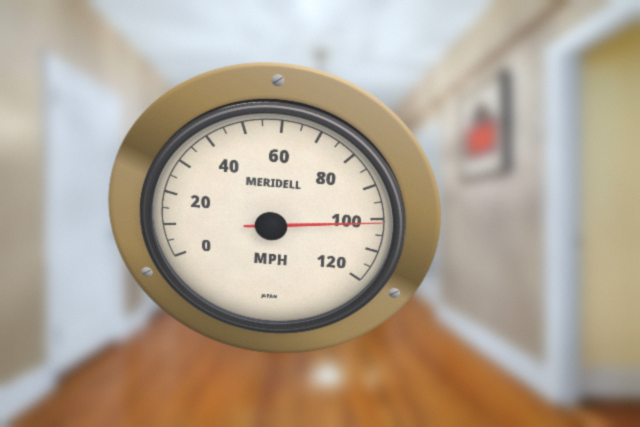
100; mph
